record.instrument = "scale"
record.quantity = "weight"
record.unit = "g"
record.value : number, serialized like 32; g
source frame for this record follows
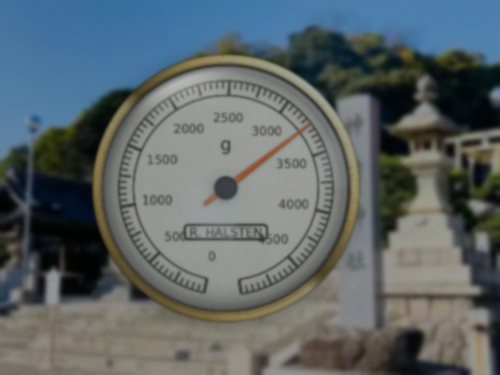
3250; g
